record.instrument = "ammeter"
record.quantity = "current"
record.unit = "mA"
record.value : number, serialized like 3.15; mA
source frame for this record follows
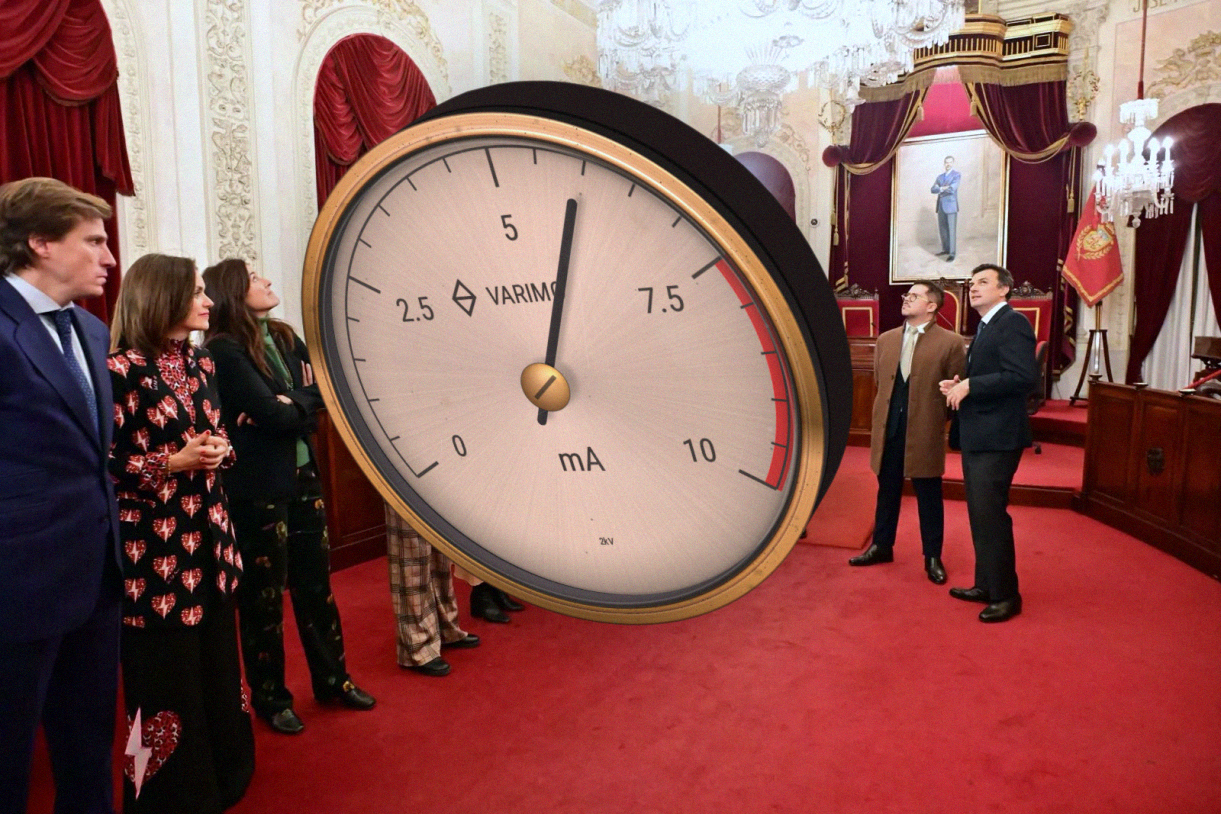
6; mA
